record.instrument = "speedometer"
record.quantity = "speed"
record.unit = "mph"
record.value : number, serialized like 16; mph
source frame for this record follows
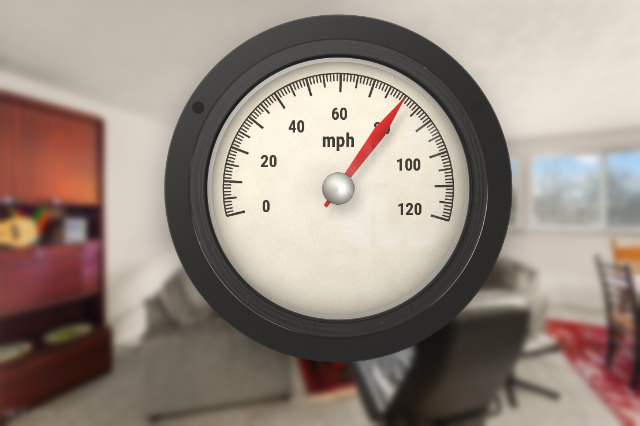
80; mph
